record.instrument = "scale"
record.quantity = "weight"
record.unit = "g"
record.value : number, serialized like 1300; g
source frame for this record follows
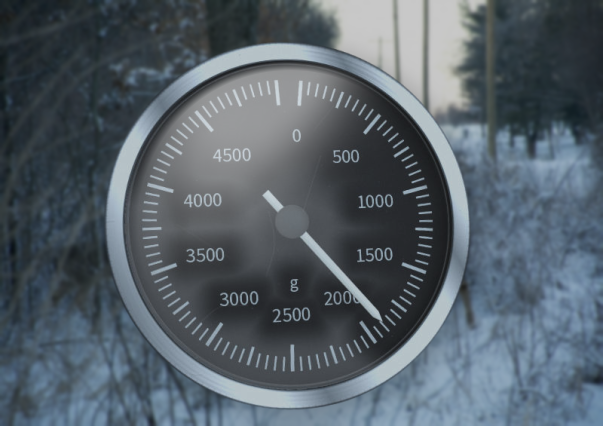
1900; g
